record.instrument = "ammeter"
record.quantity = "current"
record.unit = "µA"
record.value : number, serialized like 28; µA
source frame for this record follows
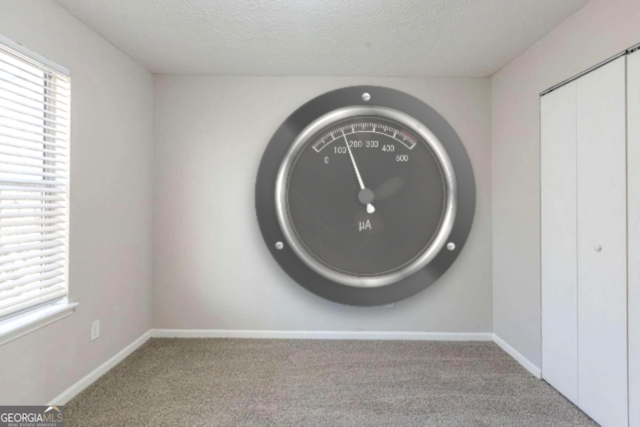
150; µA
